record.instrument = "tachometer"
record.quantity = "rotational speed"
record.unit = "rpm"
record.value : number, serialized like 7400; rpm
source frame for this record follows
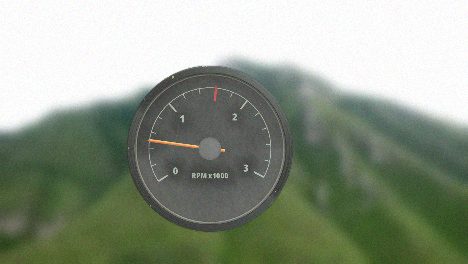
500; rpm
